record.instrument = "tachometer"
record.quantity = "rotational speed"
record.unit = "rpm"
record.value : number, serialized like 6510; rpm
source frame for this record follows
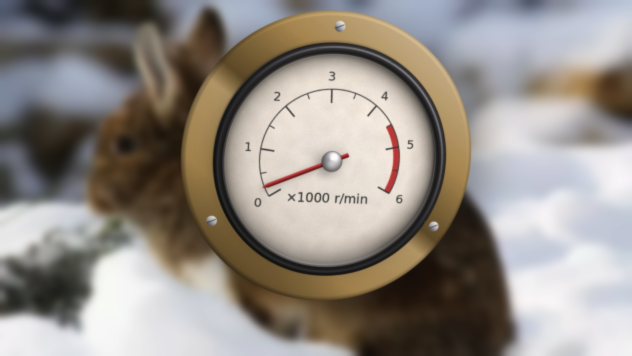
250; rpm
